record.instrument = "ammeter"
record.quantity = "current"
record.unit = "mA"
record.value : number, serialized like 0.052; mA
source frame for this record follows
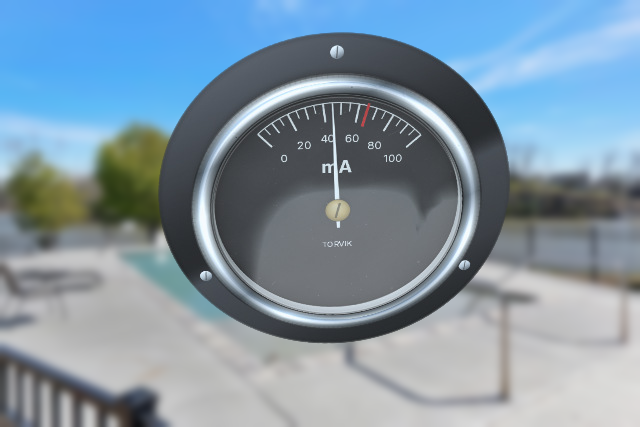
45; mA
